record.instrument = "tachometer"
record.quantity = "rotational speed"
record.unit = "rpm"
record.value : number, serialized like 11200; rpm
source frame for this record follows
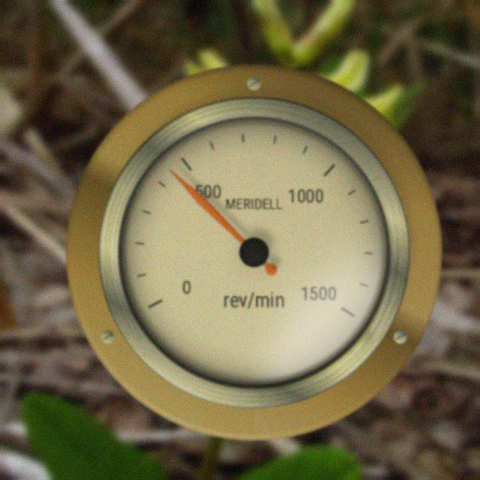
450; rpm
